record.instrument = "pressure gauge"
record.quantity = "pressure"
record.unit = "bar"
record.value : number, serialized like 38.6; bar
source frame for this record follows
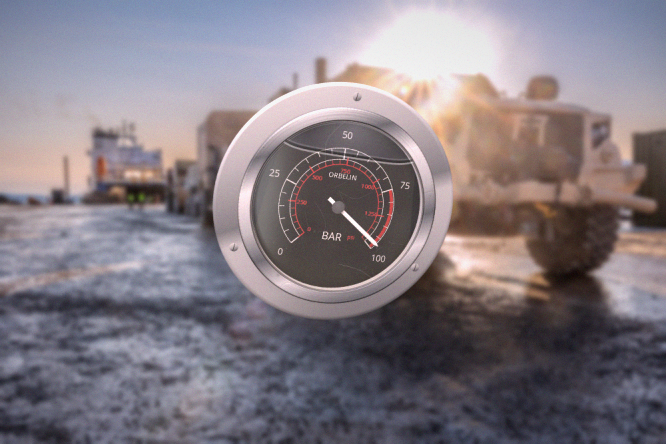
97.5; bar
